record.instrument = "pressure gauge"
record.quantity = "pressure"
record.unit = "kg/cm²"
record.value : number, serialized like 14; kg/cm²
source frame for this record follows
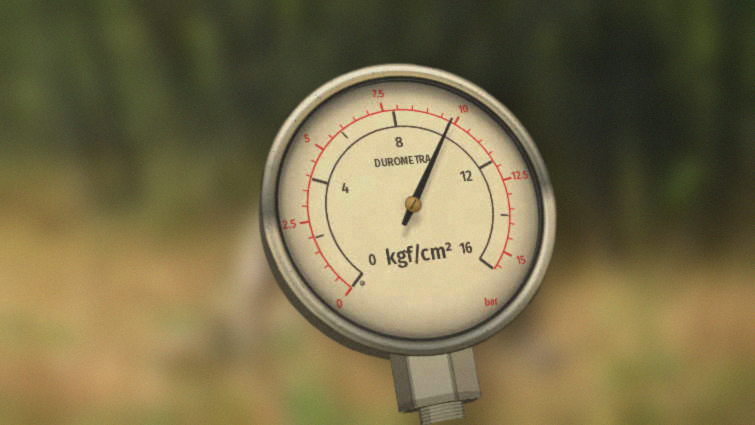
10; kg/cm²
